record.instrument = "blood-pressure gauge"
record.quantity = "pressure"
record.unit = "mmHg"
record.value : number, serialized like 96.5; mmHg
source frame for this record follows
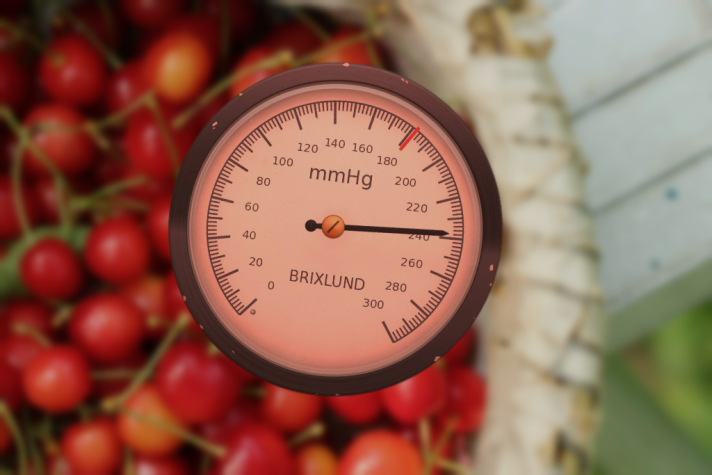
238; mmHg
